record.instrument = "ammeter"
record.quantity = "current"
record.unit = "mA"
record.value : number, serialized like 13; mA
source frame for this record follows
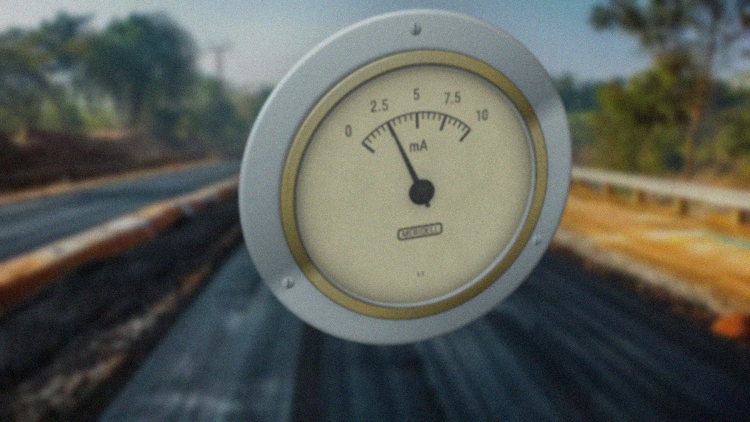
2.5; mA
